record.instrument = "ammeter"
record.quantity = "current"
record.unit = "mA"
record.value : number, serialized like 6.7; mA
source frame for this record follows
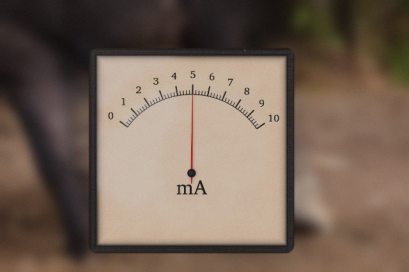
5; mA
